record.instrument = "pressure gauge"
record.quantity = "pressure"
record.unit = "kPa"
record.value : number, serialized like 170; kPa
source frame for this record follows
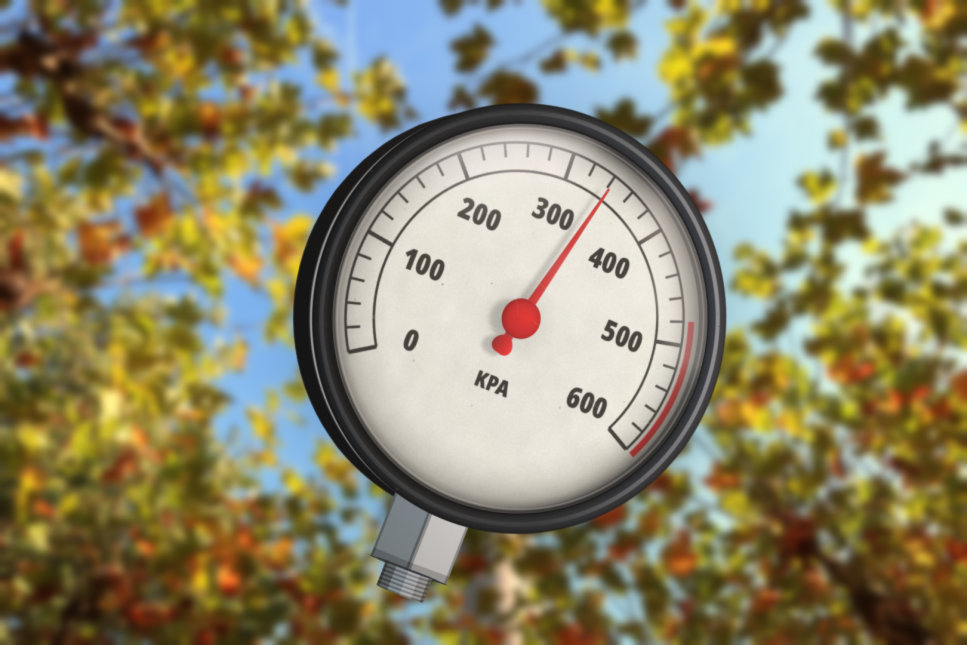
340; kPa
